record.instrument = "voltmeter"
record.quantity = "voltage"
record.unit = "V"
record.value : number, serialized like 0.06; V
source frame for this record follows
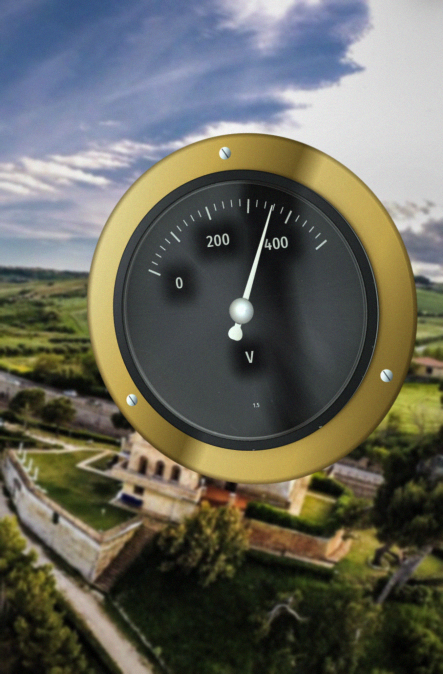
360; V
